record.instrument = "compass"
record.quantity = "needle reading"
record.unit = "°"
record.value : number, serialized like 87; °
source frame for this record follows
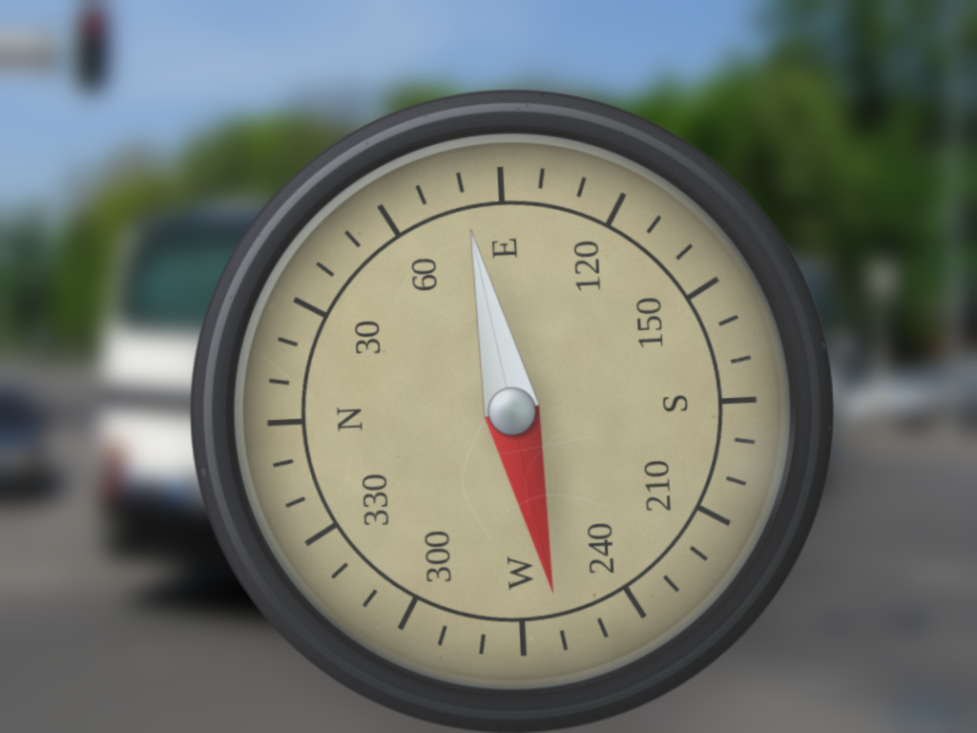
260; °
